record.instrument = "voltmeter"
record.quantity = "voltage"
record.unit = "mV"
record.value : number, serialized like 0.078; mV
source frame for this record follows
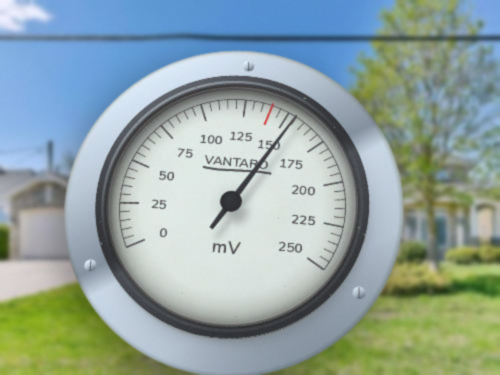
155; mV
